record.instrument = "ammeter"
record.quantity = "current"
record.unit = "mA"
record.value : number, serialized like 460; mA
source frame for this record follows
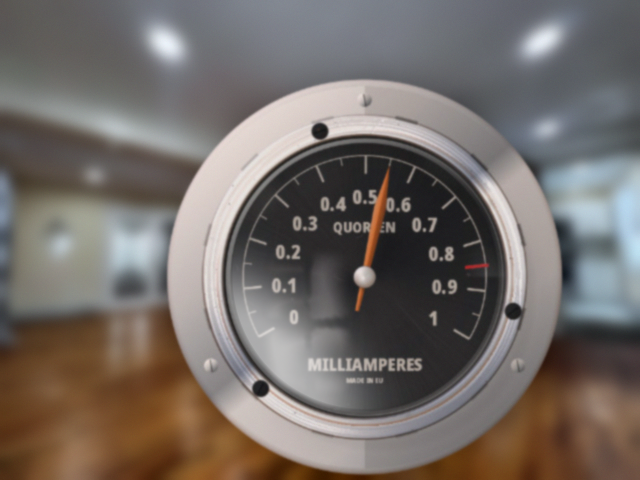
0.55; mA
